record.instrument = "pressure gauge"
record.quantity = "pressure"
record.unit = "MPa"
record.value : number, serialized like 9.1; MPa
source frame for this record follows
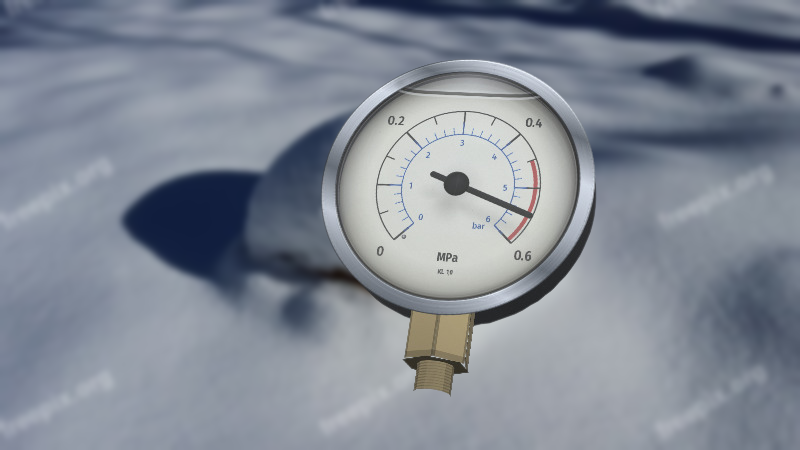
0.55; MPa
